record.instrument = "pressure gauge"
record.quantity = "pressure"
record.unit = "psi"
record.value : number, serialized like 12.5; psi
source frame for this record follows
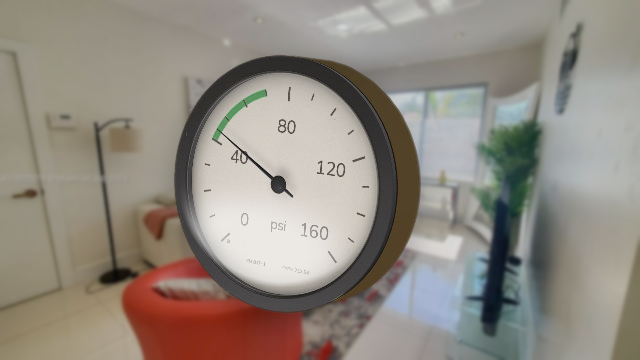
45; psi
